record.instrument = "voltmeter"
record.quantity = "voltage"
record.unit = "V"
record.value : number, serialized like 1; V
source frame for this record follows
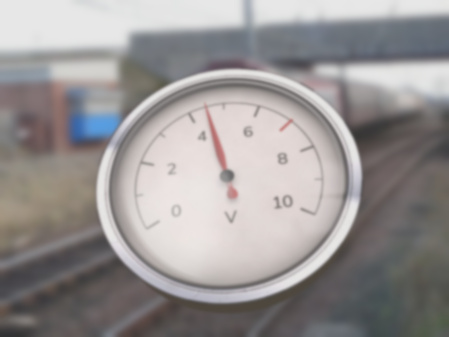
4.5; V
